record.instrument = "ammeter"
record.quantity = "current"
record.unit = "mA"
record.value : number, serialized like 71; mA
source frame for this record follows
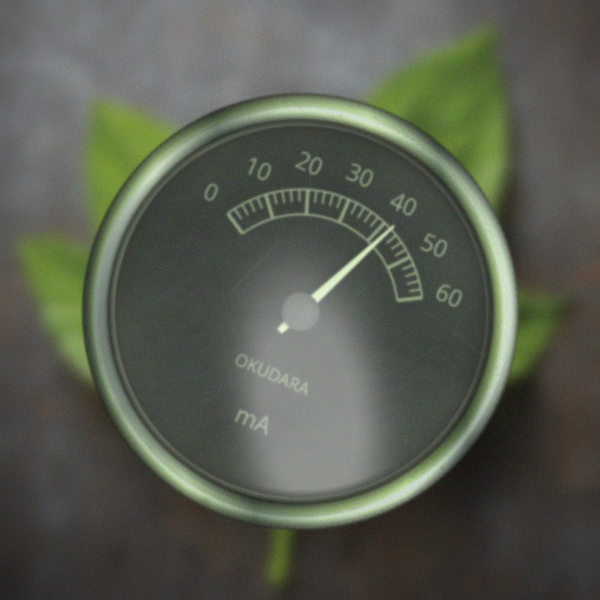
42; mA
